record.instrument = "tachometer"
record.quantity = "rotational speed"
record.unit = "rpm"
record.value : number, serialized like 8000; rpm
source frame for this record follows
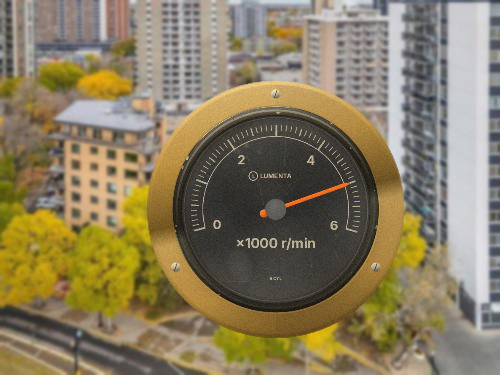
5000; rpm
